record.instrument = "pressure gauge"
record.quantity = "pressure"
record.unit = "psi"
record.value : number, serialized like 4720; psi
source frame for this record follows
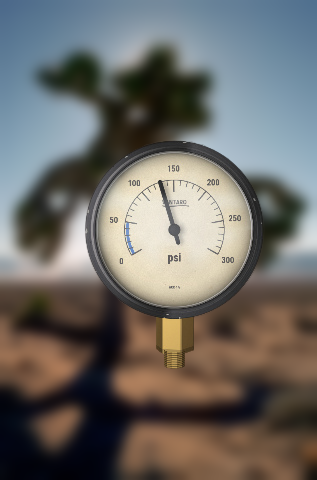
130; psi
